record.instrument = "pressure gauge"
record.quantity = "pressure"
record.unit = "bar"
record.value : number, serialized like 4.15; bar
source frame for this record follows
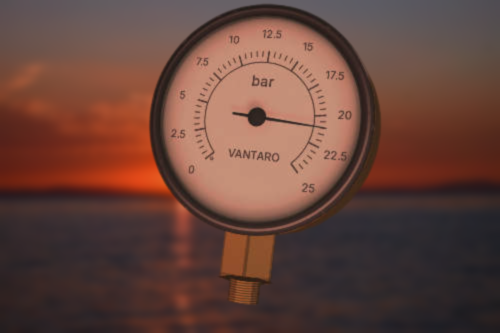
21; bar
